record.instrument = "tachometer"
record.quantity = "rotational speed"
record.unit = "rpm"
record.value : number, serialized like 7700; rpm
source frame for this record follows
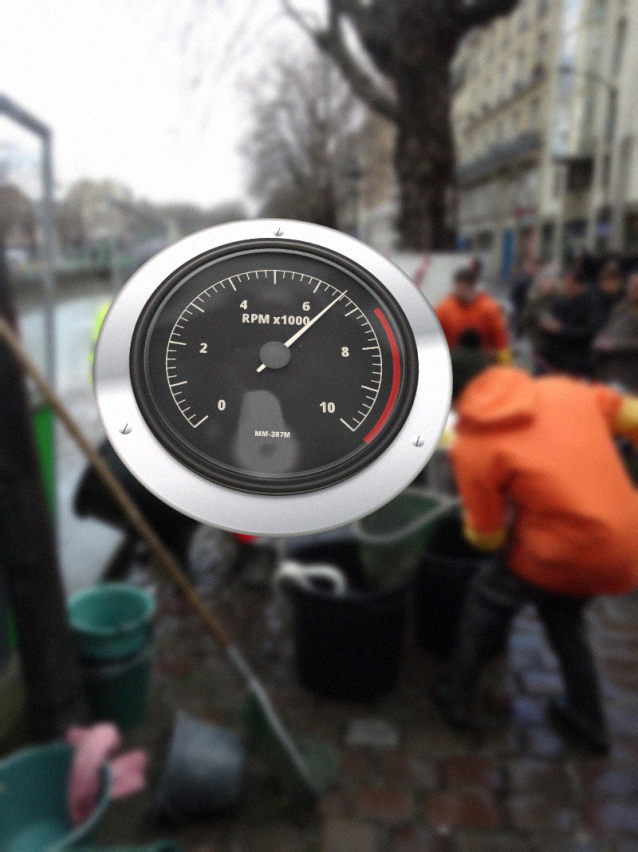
6600; rpm
